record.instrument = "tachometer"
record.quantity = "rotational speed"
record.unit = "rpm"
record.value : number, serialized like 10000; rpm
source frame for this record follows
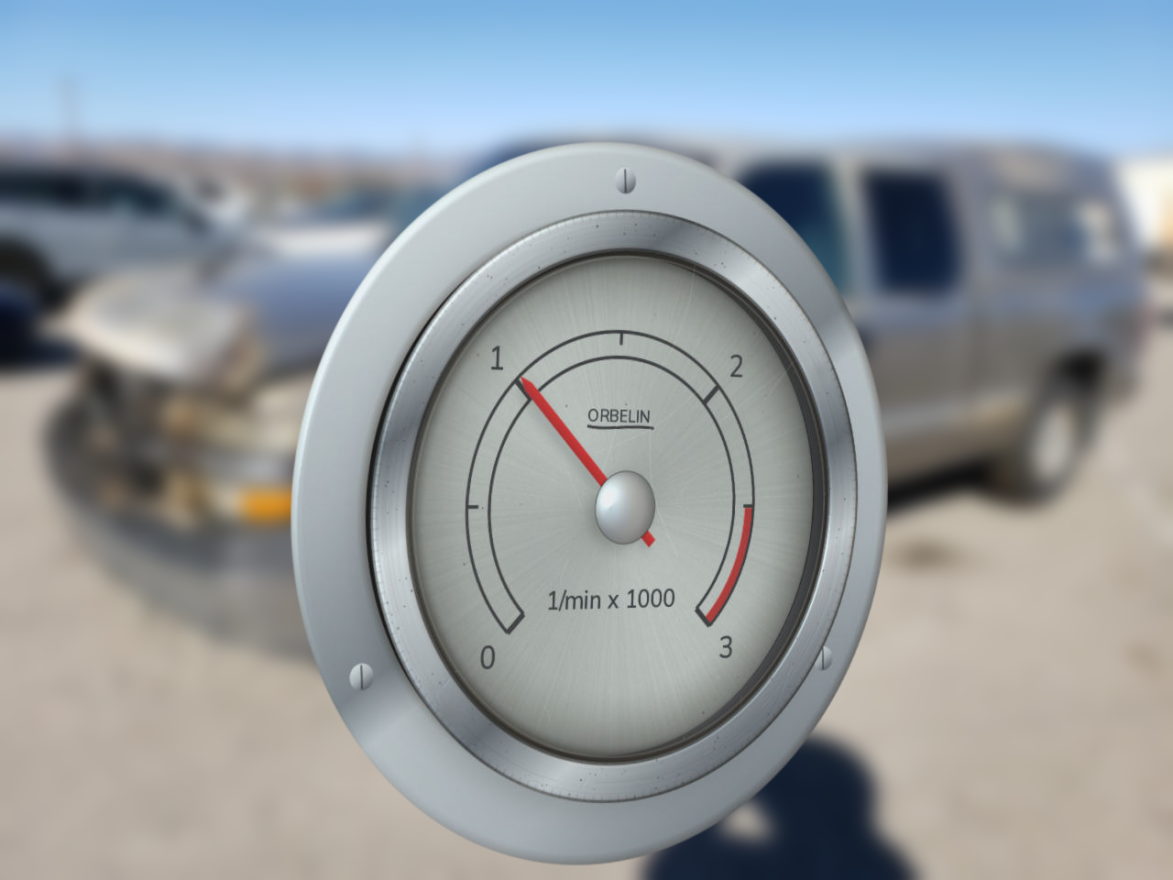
1000; rpm
